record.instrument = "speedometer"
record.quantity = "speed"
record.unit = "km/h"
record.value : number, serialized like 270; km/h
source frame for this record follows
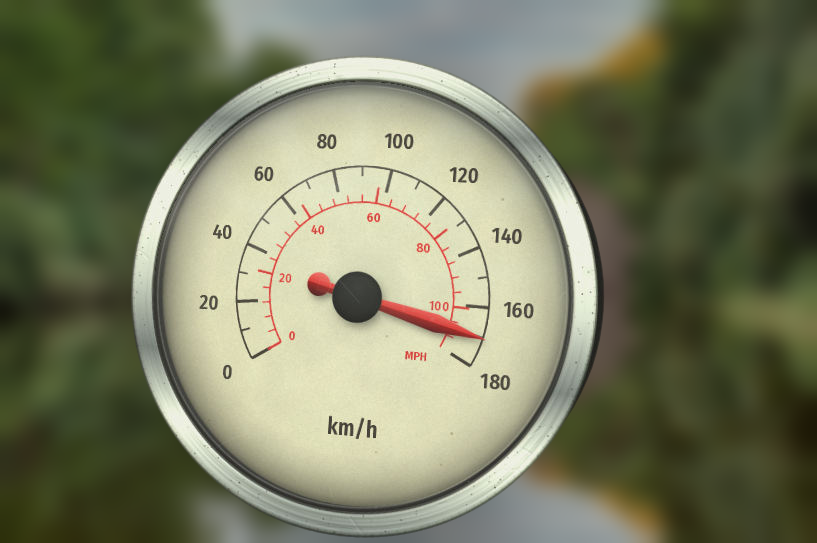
170; km/h
